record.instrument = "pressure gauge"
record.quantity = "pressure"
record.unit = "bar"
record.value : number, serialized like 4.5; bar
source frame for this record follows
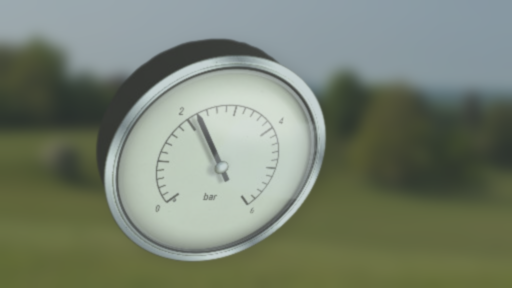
2.2; bar
